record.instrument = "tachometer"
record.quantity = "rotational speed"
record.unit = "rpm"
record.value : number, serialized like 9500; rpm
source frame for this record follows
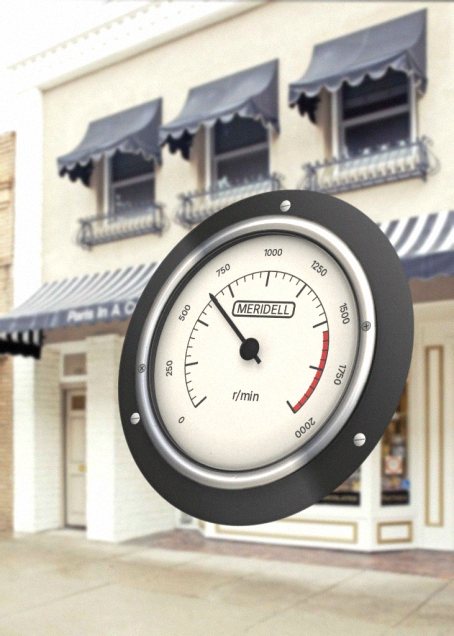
650; rpm
